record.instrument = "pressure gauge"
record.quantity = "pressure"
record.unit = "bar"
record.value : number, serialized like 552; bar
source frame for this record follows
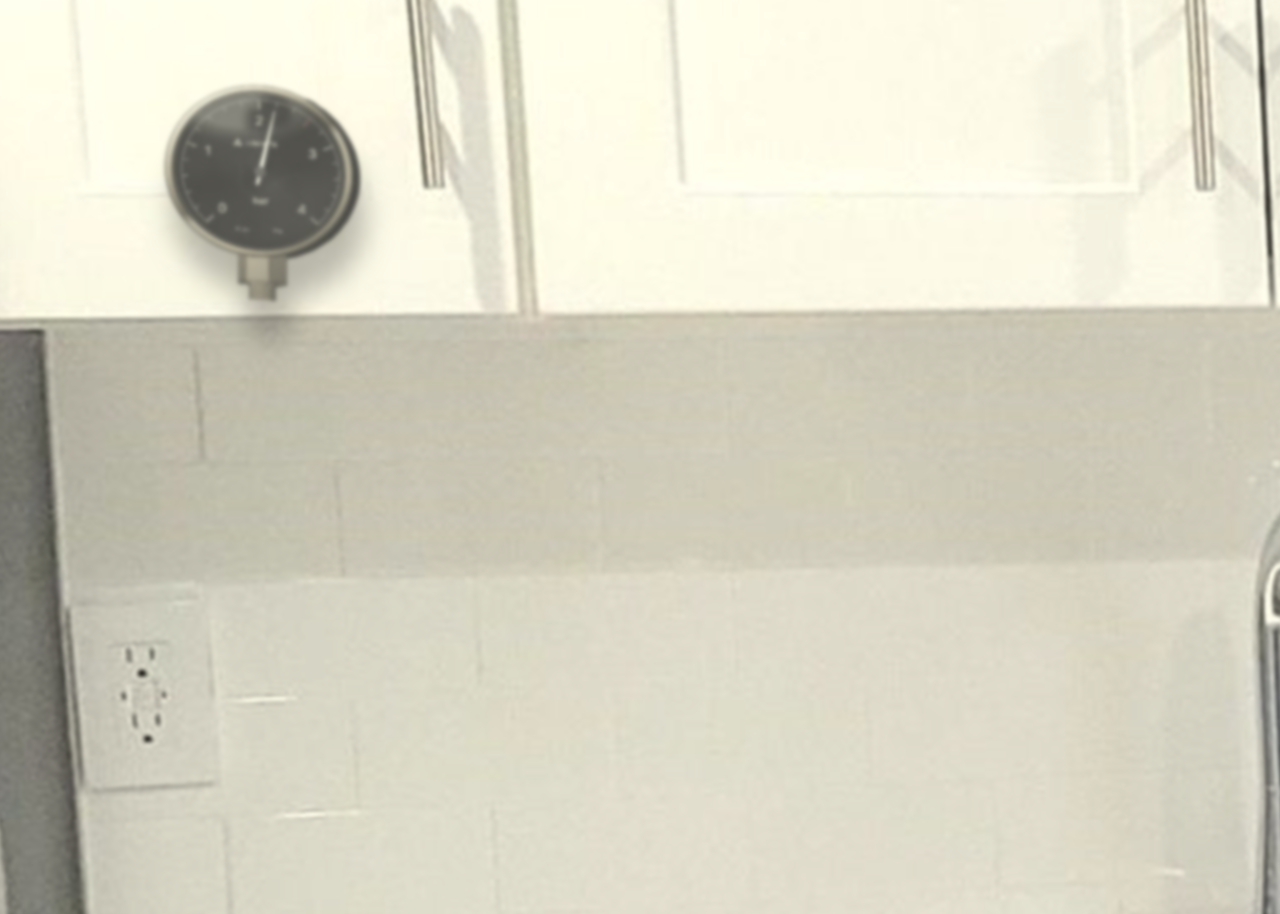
2.2; bar
